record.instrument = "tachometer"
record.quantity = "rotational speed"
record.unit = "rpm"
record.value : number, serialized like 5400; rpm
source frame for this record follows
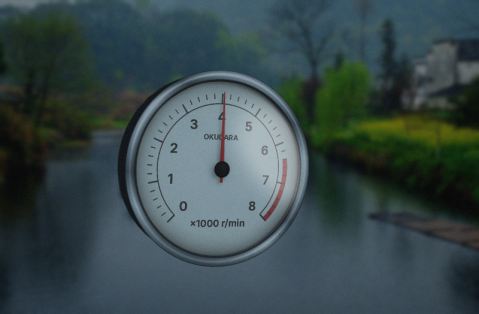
4000; rpm
